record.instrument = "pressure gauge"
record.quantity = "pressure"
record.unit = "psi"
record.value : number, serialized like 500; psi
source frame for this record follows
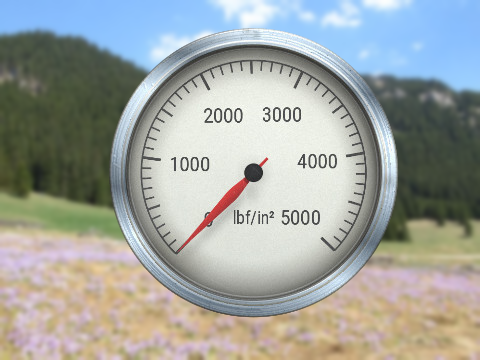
0; psi
